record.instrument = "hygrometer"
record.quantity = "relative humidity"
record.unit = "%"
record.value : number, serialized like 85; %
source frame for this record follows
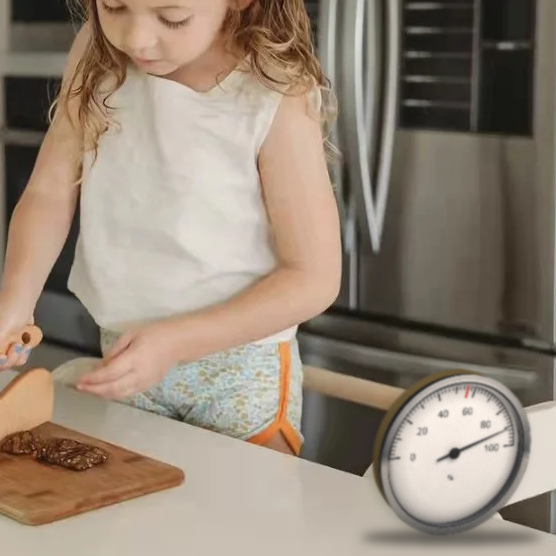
90; %
